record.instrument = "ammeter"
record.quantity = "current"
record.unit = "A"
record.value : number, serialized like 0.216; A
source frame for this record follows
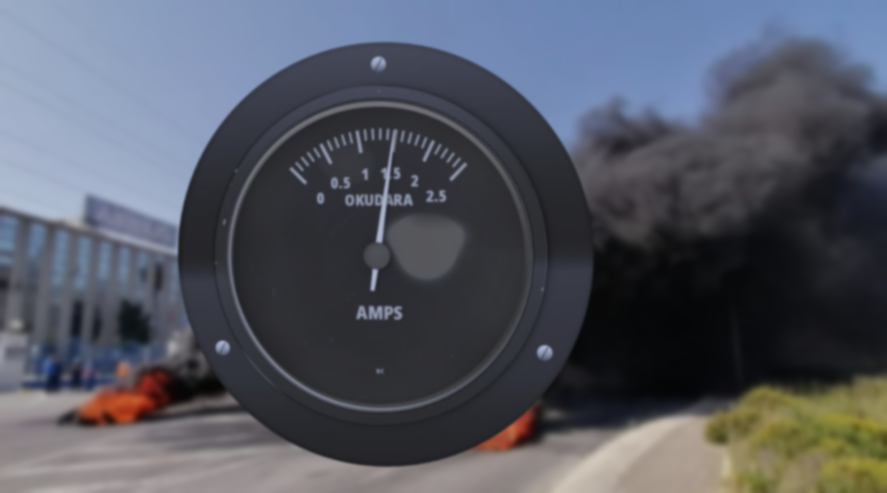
1.5; A
